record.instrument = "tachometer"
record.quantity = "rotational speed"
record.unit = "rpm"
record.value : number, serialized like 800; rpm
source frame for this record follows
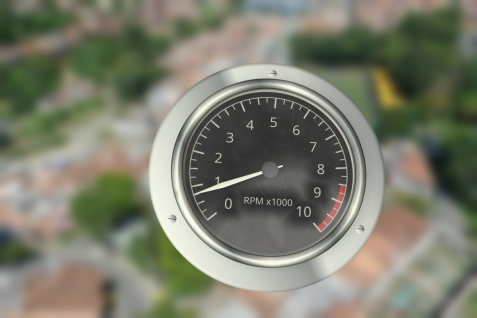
750; rpm
